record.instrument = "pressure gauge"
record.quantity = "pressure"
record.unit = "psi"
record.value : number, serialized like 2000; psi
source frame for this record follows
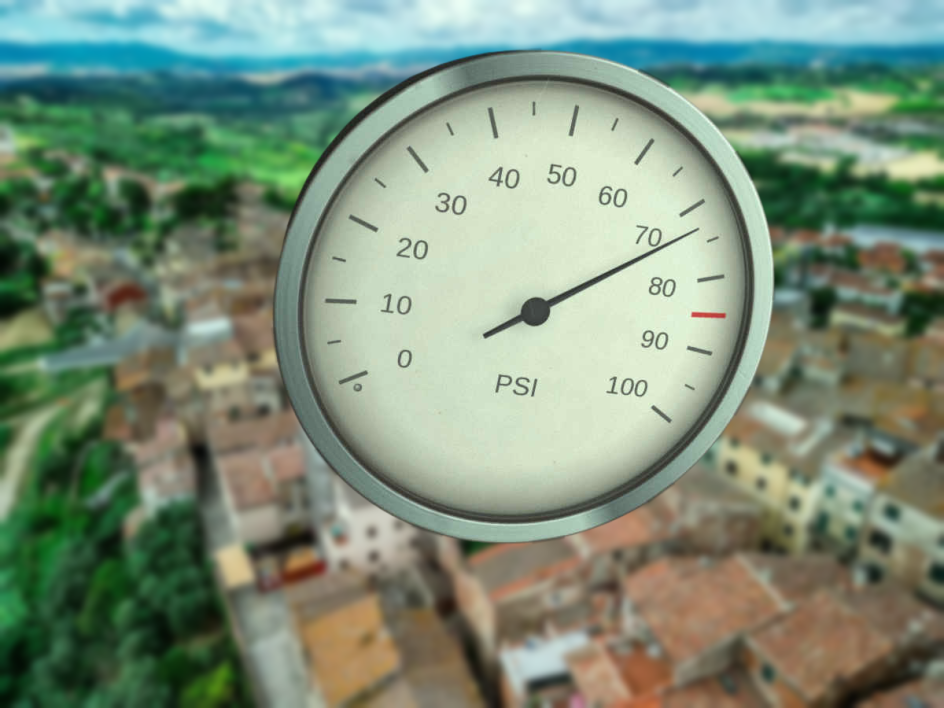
72.5; psi
